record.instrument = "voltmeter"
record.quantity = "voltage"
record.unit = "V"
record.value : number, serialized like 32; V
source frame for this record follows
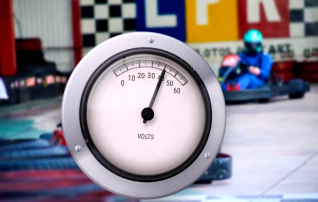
40; V
